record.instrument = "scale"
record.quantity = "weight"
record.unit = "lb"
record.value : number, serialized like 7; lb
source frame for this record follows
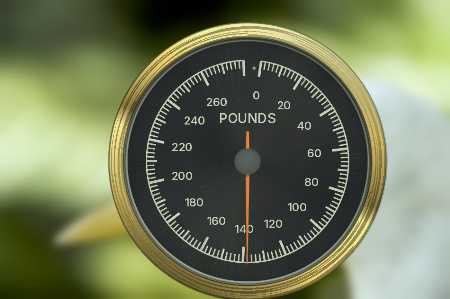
138; lb
